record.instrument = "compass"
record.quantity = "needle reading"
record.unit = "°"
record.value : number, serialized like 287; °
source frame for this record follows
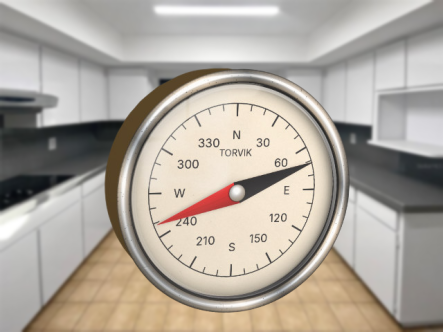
250; °
